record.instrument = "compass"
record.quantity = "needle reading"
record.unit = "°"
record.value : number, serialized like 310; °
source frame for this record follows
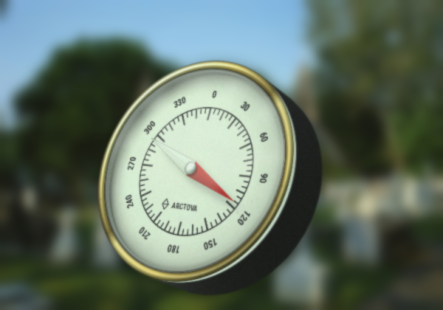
115; °
